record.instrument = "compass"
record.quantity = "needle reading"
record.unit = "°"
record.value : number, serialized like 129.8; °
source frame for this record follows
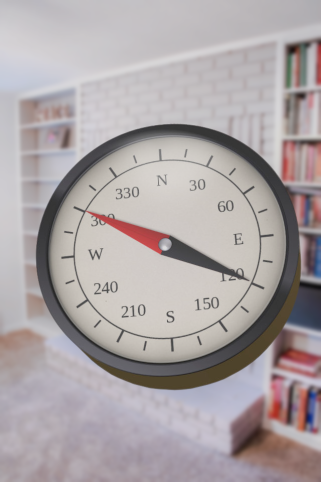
300; °
